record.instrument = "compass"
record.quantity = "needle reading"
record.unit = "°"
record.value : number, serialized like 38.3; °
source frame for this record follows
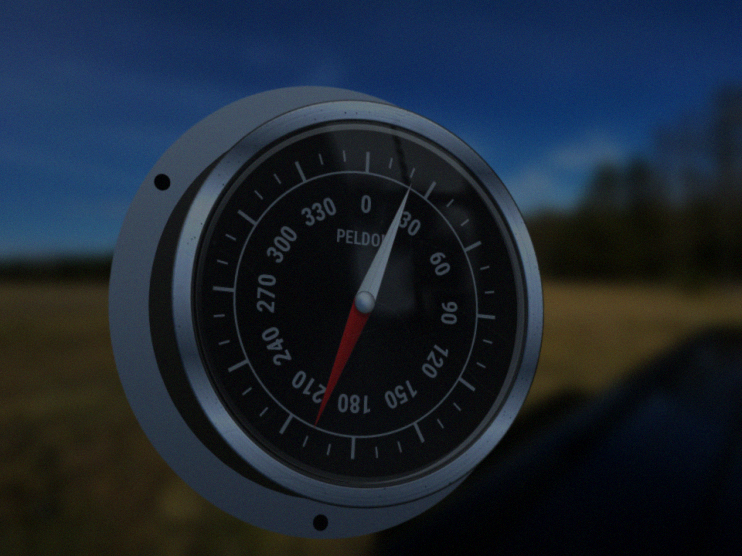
200; °
